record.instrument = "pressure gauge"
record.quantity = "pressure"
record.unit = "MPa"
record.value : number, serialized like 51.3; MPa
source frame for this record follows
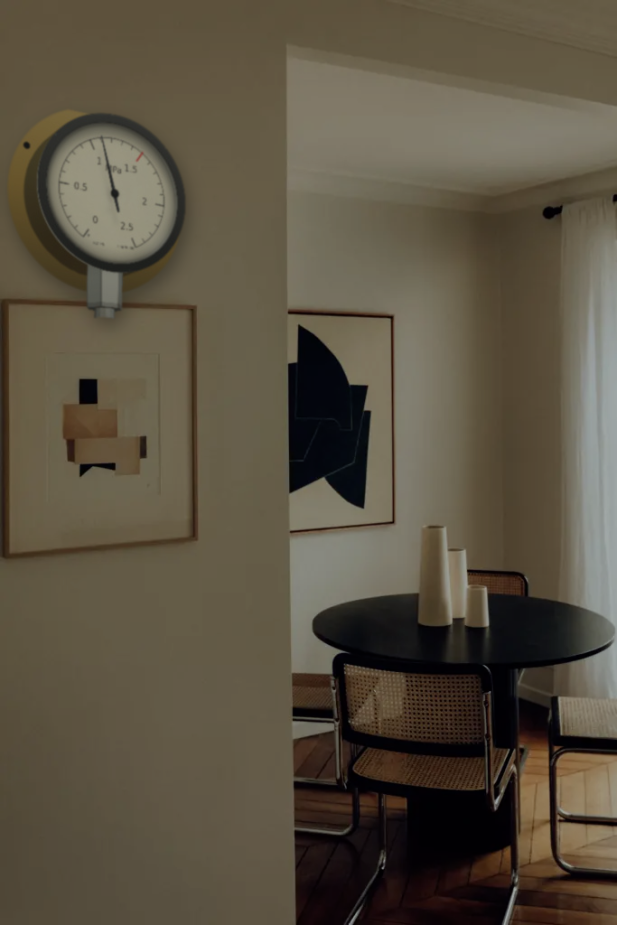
1.1; MPa
